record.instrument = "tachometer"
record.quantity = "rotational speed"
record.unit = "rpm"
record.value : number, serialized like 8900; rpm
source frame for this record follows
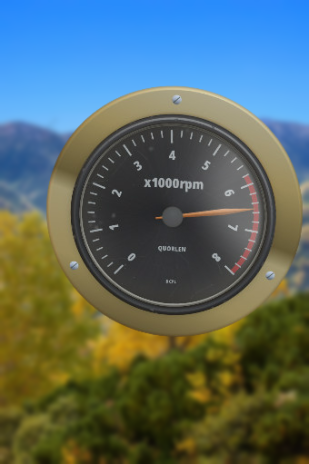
6500; rpm
